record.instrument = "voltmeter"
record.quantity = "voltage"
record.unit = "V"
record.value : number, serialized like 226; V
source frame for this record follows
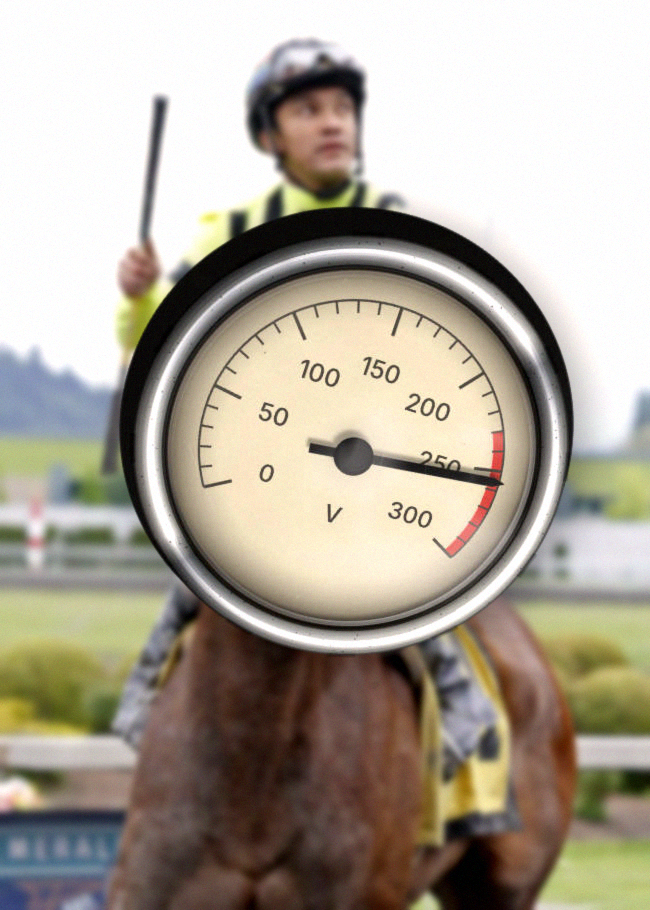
255; V
